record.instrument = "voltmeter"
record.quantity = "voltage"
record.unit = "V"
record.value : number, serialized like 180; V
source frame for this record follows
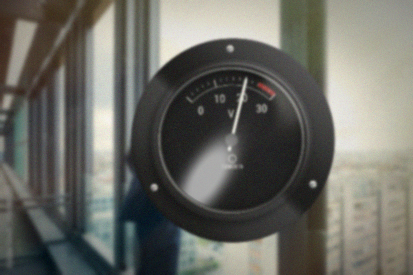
20; V
